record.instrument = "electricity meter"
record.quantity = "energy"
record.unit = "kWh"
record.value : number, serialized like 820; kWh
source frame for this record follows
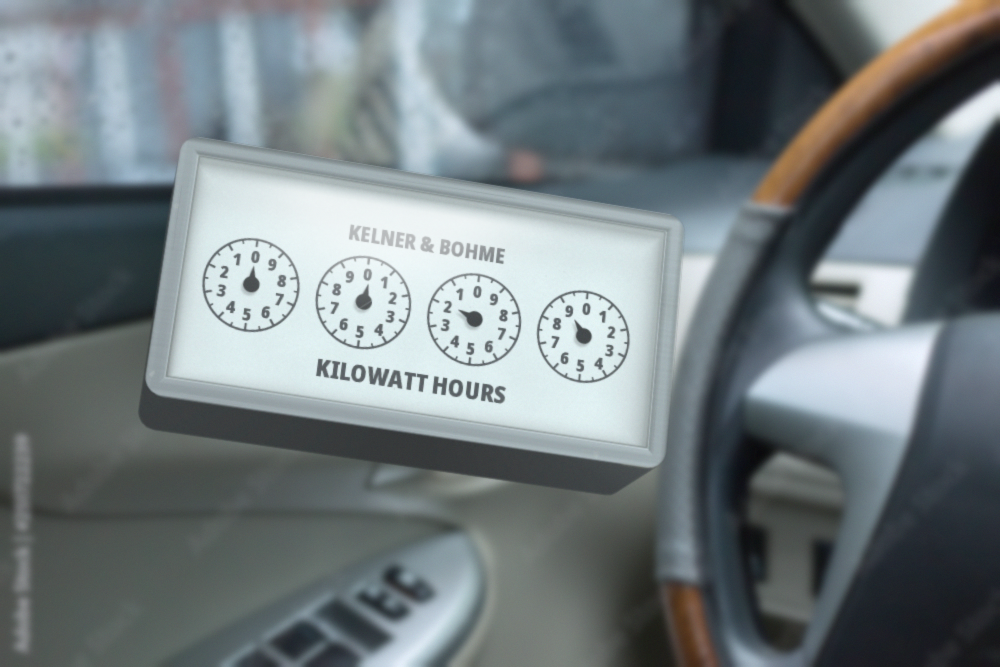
19; kWh
